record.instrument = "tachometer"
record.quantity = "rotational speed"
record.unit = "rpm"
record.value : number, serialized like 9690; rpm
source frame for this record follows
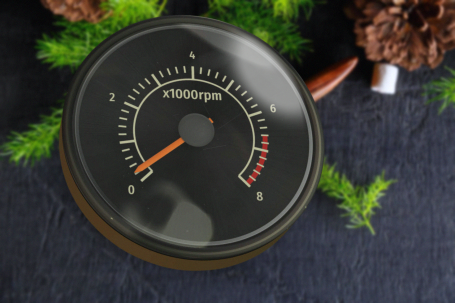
200; rpm
